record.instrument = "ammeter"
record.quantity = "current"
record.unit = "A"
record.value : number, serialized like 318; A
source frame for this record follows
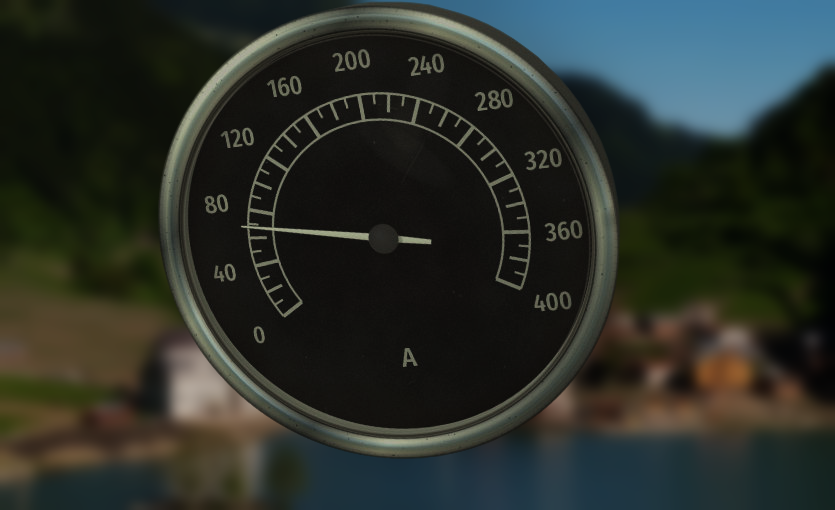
70; A
